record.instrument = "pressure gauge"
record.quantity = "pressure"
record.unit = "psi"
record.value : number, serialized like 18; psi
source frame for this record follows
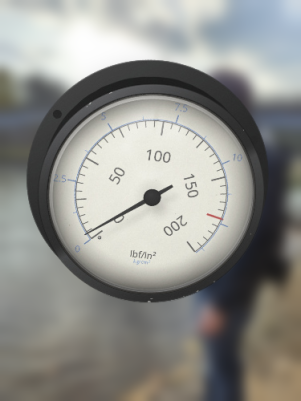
5; psi
